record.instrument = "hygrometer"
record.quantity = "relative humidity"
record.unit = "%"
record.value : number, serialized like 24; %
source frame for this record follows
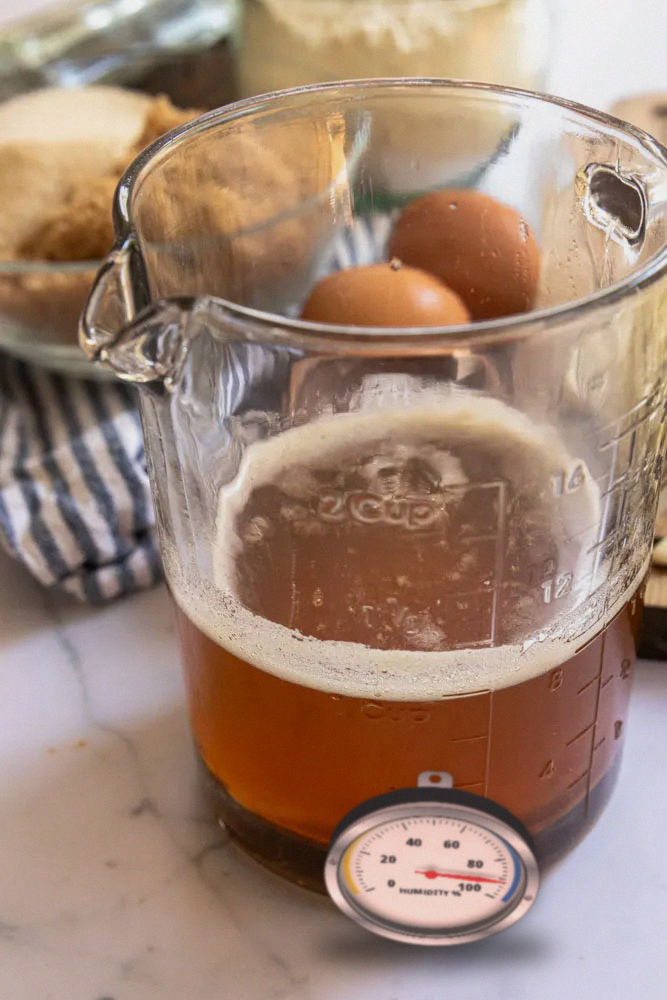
90; %
